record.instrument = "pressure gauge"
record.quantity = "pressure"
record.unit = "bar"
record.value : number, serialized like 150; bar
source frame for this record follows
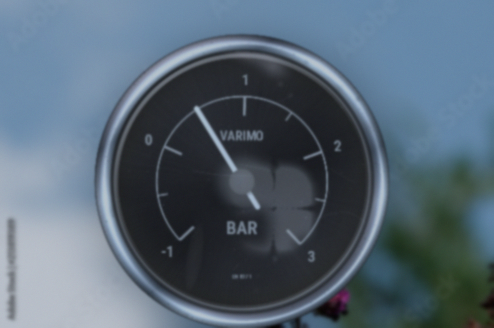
0.5; bar
